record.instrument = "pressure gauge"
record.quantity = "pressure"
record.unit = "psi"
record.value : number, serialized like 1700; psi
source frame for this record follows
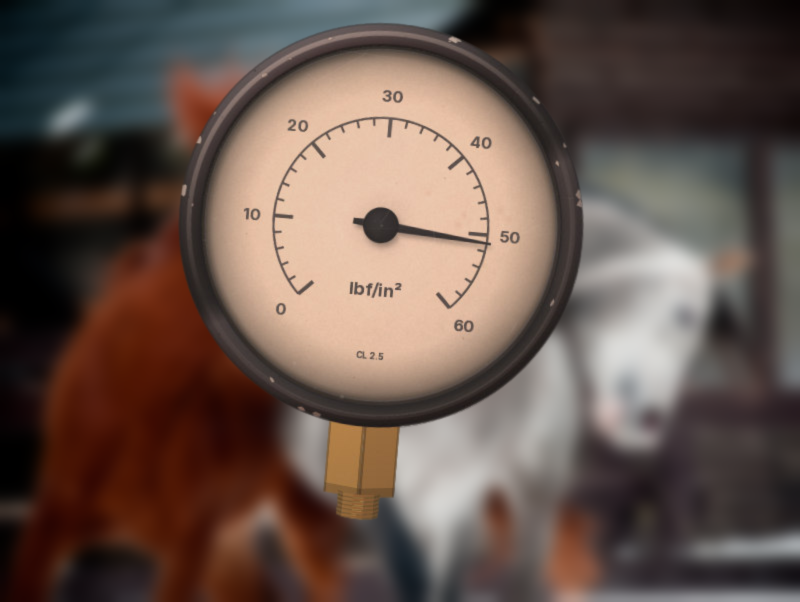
51; psi
